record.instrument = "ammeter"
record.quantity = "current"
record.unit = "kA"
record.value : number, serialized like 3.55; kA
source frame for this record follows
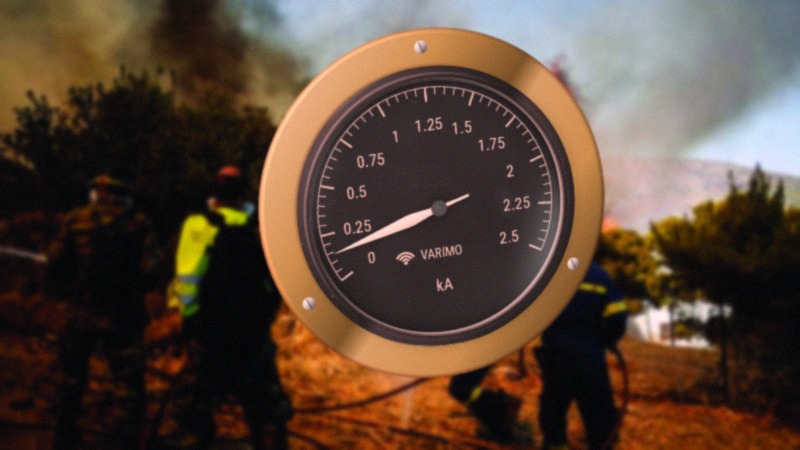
0.15; kA
